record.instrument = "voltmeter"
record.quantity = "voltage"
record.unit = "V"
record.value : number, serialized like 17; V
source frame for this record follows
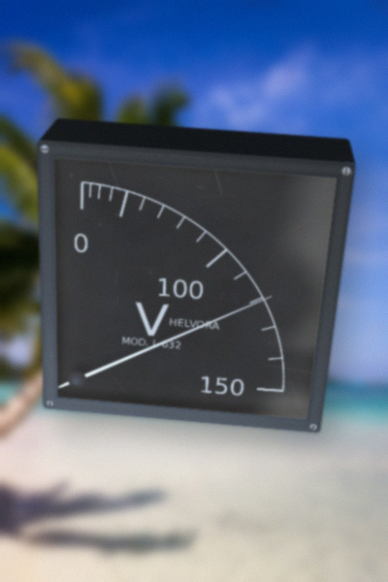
120; V
